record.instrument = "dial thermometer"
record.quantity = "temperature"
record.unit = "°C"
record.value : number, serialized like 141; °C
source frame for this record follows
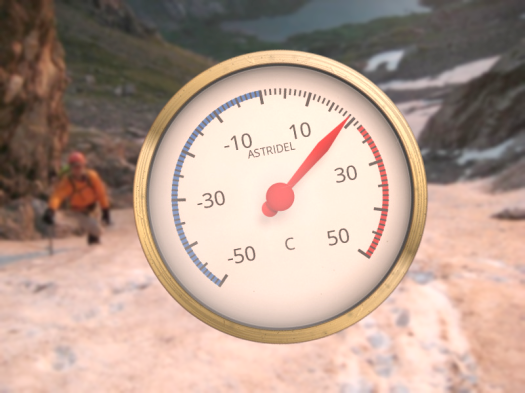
19; °C
